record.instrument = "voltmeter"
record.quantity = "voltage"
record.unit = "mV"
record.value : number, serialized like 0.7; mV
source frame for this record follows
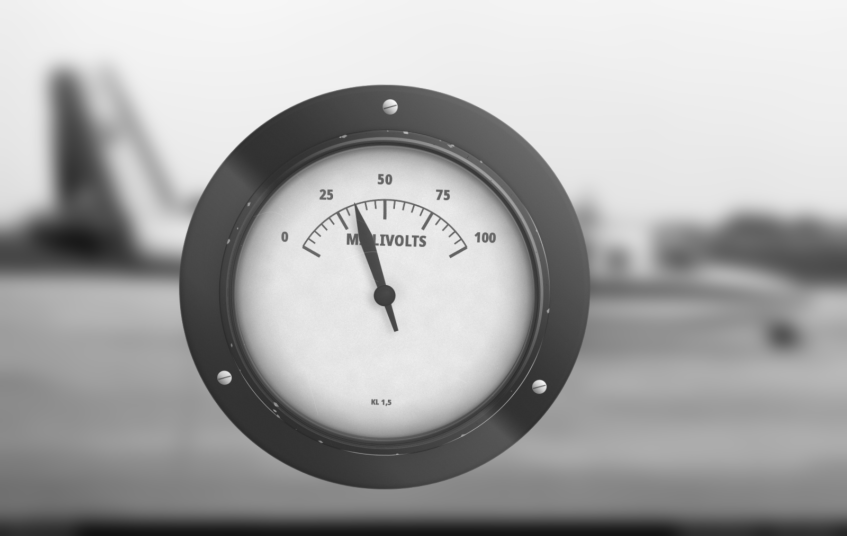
35; mV
